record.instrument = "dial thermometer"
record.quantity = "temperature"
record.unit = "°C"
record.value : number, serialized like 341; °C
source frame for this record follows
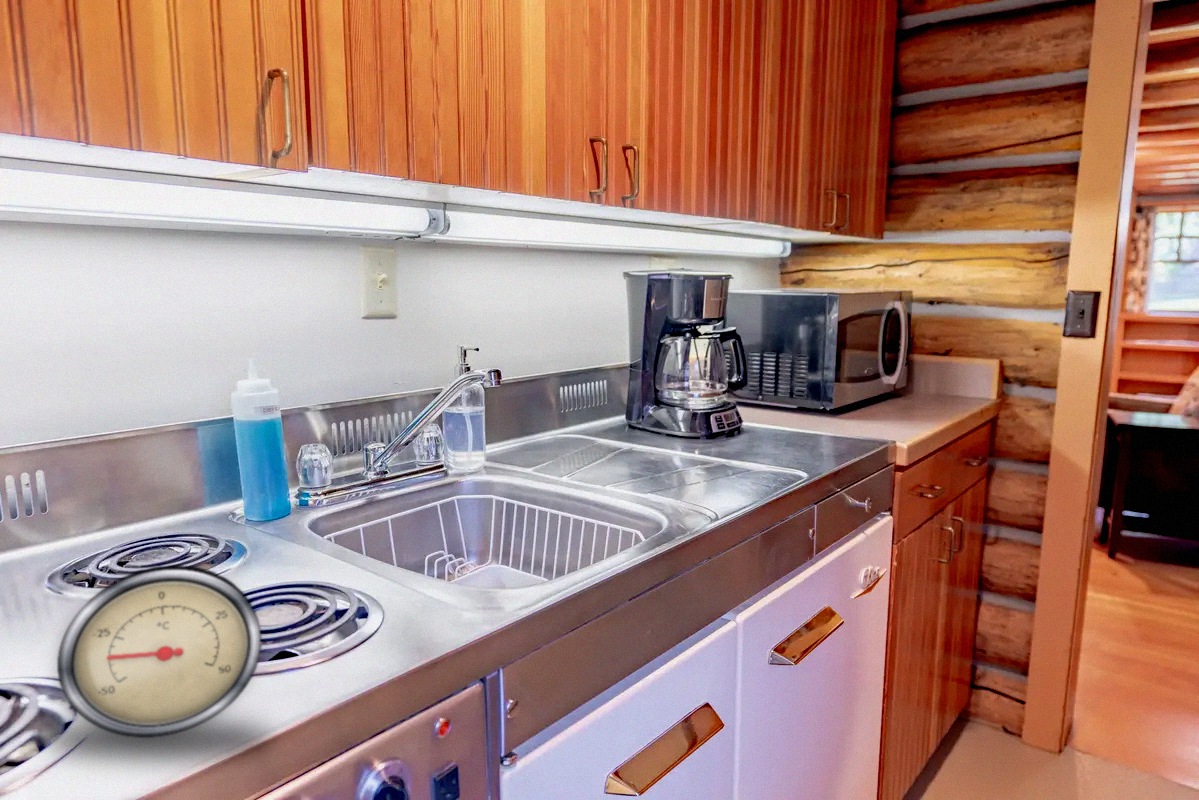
-35; °C
